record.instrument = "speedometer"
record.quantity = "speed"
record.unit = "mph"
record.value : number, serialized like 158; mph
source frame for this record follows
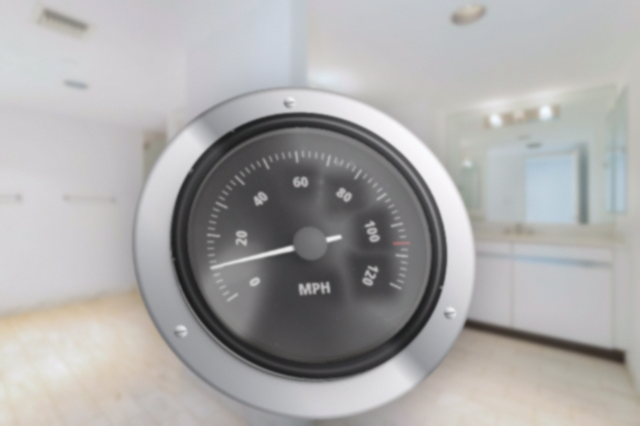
10; mph
